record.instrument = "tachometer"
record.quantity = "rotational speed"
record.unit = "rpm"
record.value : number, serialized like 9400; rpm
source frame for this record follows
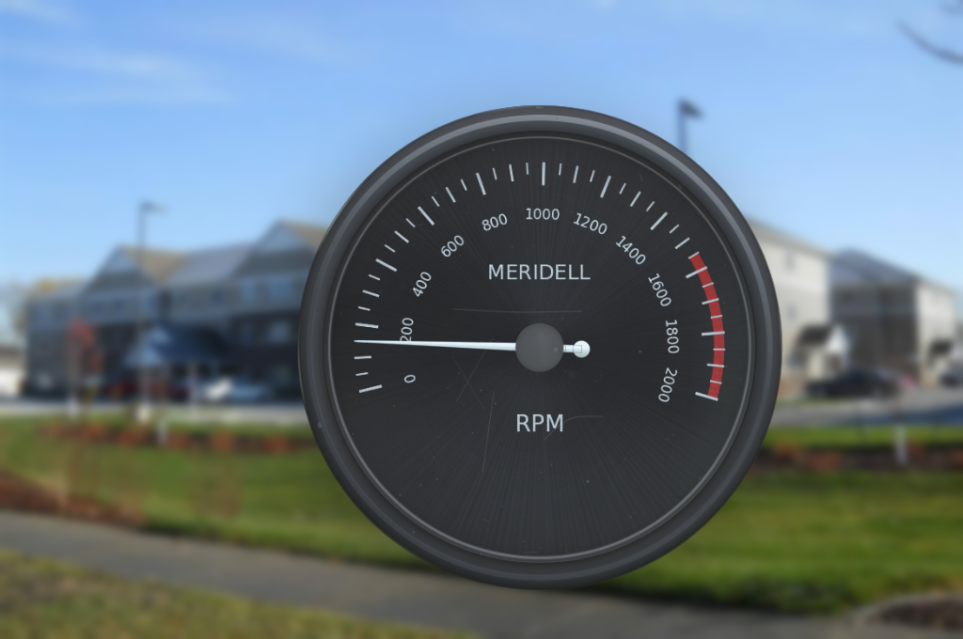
150; rpm
